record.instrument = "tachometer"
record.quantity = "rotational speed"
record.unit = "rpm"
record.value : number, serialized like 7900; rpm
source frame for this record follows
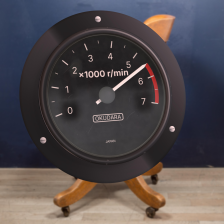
5500; rpm
